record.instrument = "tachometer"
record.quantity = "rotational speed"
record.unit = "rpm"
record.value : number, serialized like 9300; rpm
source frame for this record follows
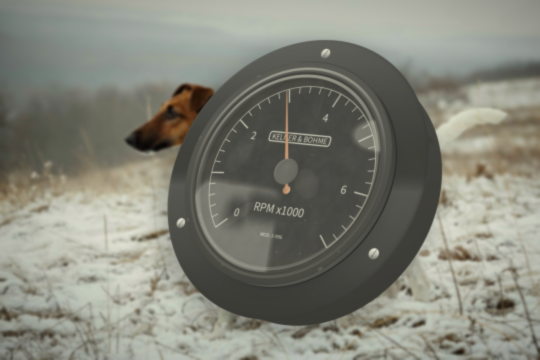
3000; rpm
